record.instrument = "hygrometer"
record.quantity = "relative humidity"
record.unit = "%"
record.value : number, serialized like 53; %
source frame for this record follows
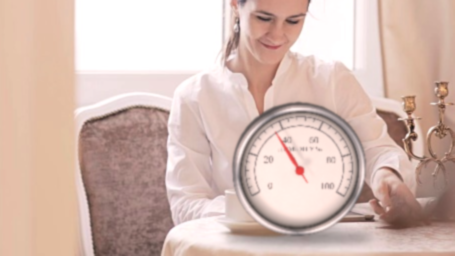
36; %
